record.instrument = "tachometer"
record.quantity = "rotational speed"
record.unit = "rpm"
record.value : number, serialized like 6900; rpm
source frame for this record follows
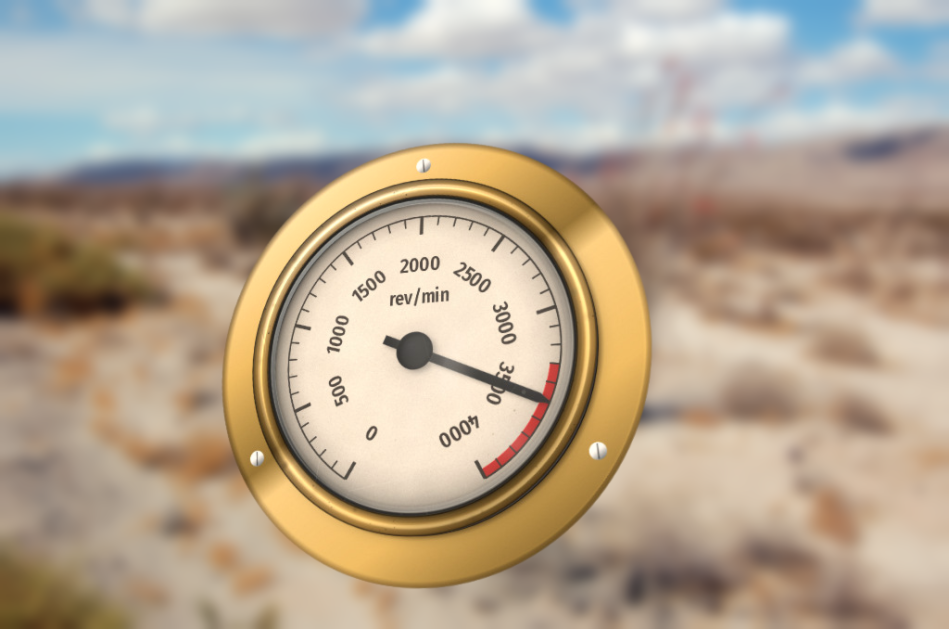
3500; rpm
